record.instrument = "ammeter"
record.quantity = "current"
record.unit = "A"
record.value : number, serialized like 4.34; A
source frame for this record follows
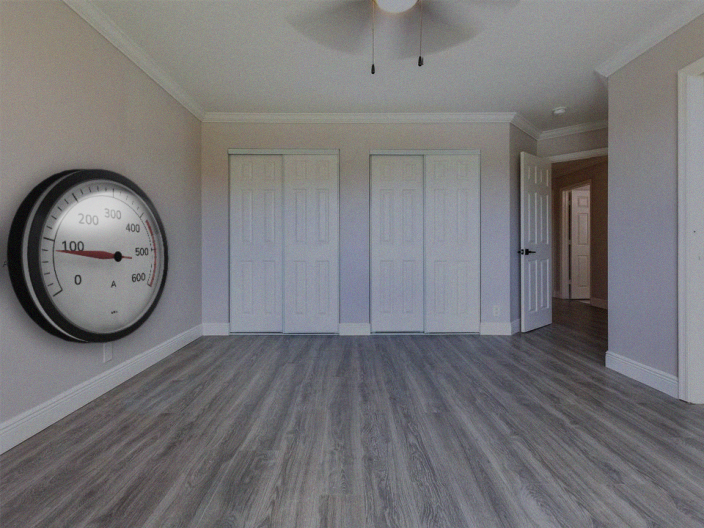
80; A
